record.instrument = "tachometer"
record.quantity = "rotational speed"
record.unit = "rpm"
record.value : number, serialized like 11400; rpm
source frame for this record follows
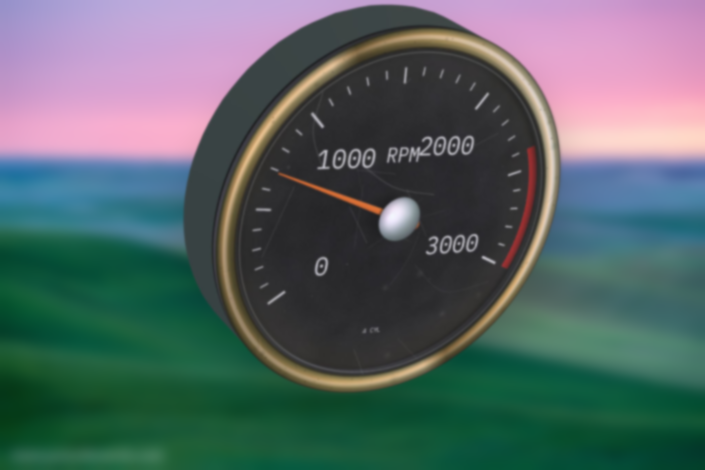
700; rpm
